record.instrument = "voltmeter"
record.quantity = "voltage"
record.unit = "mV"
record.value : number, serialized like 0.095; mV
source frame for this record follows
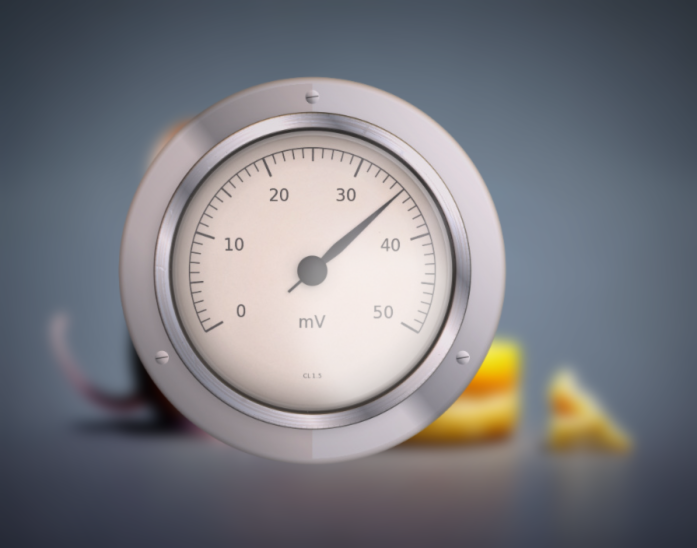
35; mV
